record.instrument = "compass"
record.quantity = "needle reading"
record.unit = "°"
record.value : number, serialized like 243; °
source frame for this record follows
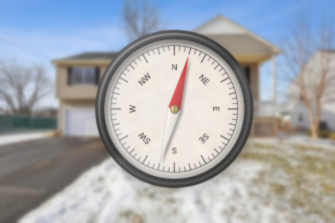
15; °
